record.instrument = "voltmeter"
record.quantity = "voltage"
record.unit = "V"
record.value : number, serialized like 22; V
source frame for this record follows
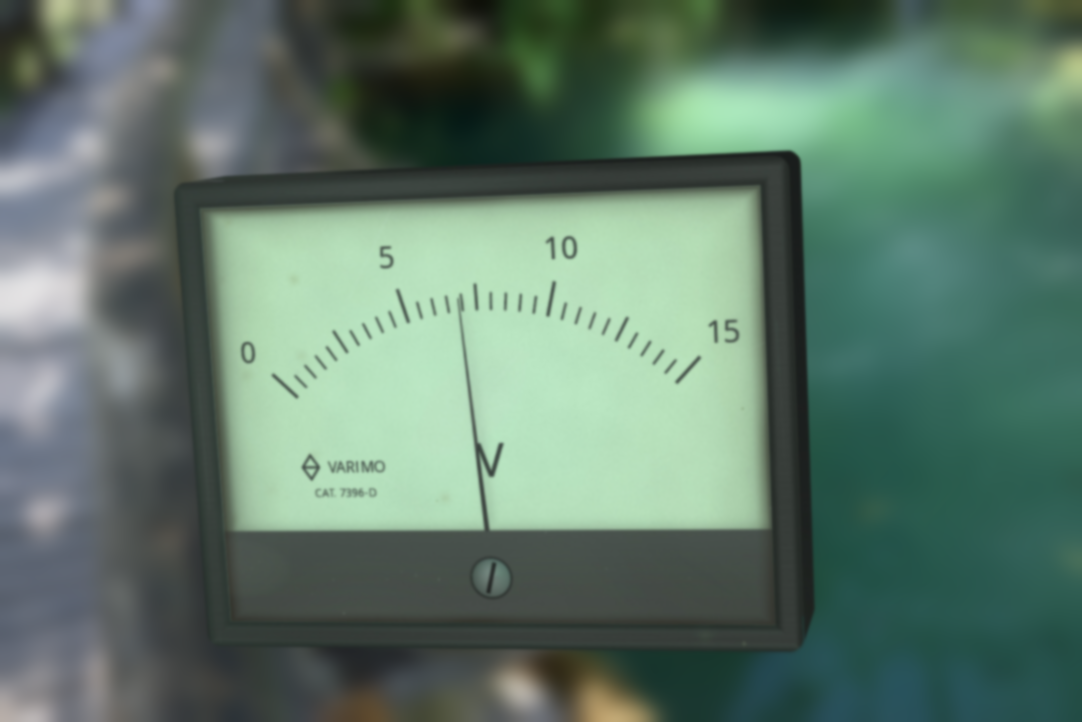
7; V
